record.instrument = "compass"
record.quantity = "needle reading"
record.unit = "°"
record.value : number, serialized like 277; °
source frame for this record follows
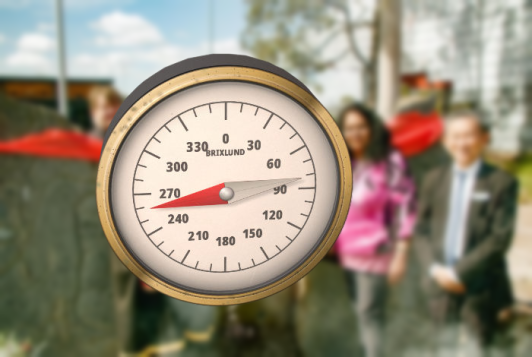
260; °
